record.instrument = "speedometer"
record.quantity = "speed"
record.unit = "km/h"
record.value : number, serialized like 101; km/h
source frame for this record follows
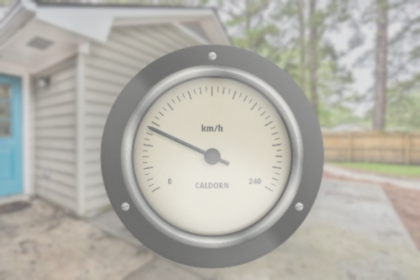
55; km/h
